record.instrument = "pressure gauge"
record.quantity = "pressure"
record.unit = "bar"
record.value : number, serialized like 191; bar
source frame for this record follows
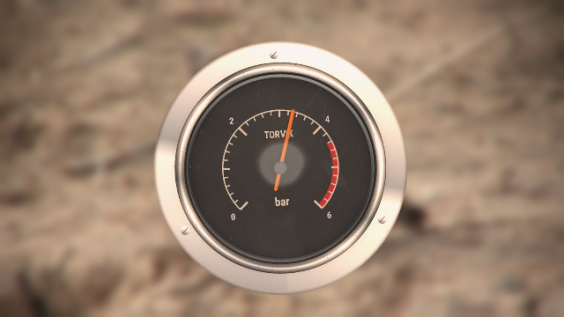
3.3; bar
